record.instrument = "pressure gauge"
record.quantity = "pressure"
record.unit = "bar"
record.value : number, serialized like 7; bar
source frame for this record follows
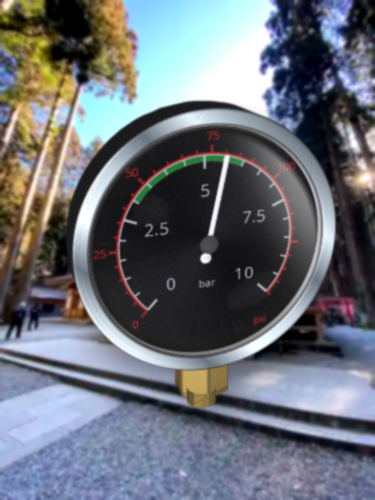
5.5; bar
